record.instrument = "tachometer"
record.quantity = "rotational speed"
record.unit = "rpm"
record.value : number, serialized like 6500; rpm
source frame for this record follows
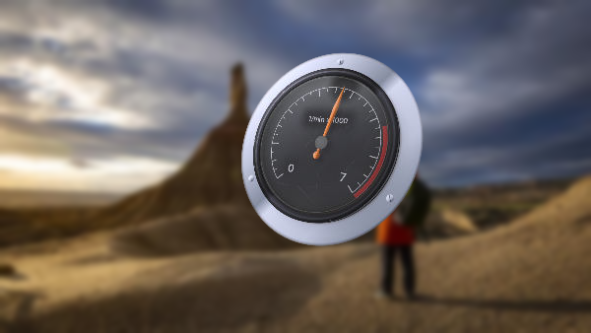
3750; rpm
